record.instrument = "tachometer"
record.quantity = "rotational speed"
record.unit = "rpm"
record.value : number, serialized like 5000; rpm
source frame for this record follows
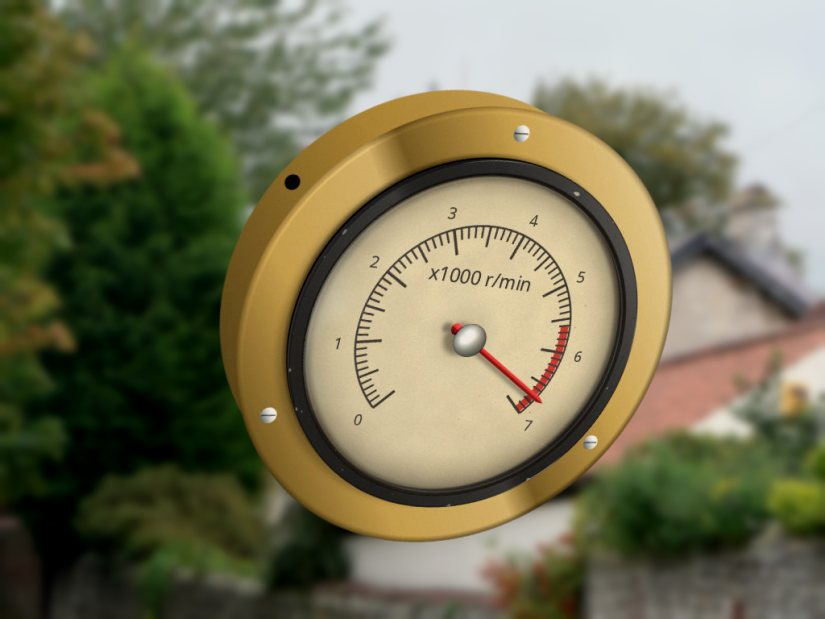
6700; rpm
